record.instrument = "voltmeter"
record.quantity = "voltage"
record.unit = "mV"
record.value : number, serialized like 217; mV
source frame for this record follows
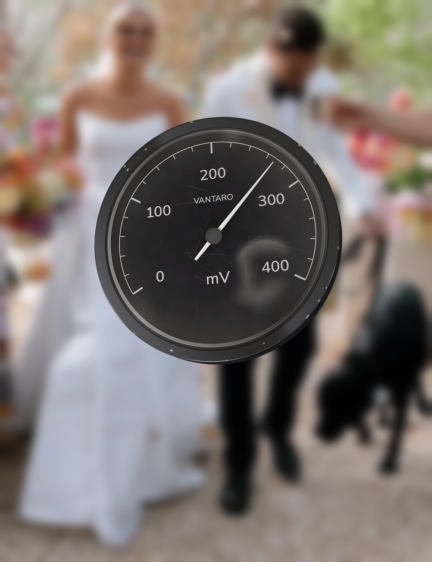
270; mV
